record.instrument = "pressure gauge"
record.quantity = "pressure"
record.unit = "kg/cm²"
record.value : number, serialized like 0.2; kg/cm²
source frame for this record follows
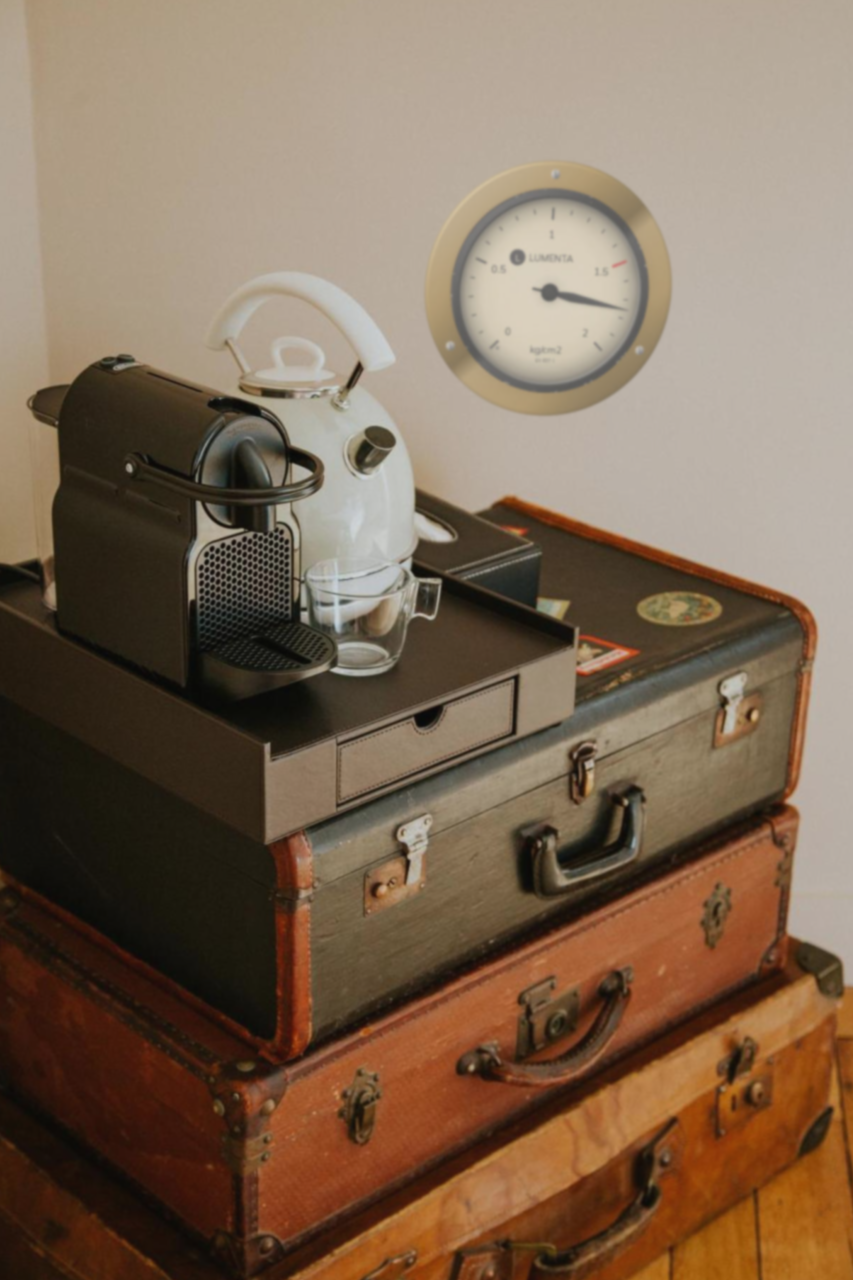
1.75; kg/cm²
